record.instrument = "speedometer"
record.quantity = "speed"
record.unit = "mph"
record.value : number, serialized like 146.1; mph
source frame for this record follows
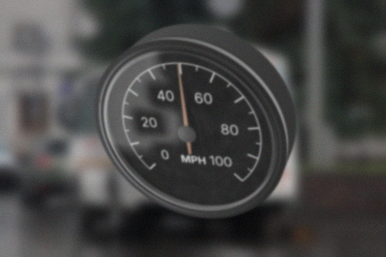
50; mph
